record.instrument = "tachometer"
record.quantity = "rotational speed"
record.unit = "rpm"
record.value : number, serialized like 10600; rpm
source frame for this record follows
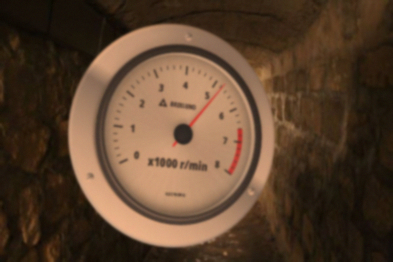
5200; rpm
